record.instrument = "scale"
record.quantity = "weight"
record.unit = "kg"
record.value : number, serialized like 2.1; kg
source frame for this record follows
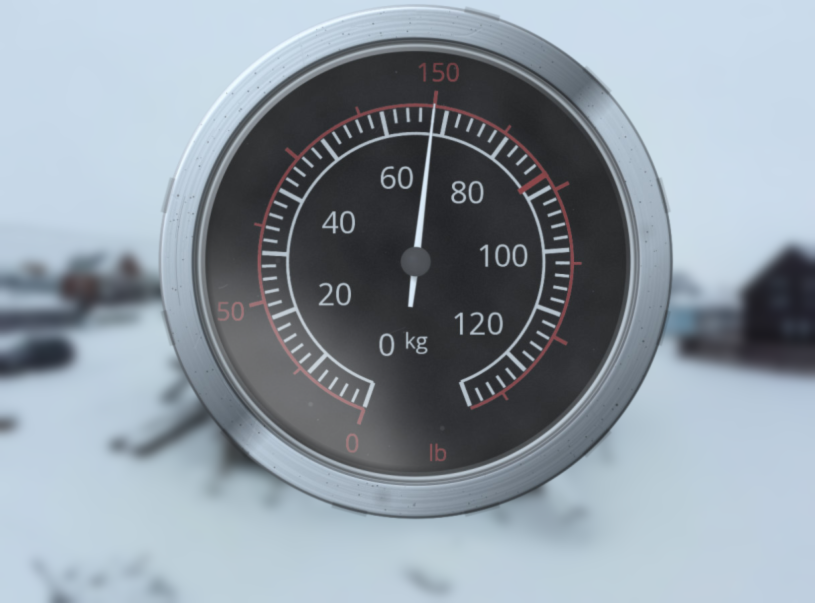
68; kg
